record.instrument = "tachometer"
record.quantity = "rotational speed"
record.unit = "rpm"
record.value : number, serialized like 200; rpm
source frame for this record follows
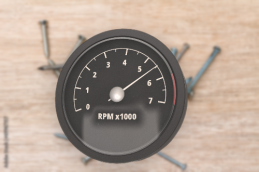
5500; rpm
